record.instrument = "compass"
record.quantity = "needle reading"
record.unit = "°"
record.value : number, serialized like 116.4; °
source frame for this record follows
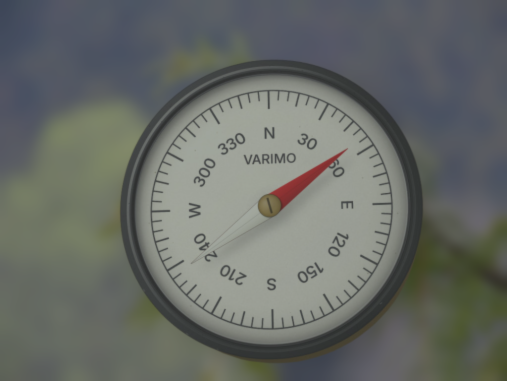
55; °
